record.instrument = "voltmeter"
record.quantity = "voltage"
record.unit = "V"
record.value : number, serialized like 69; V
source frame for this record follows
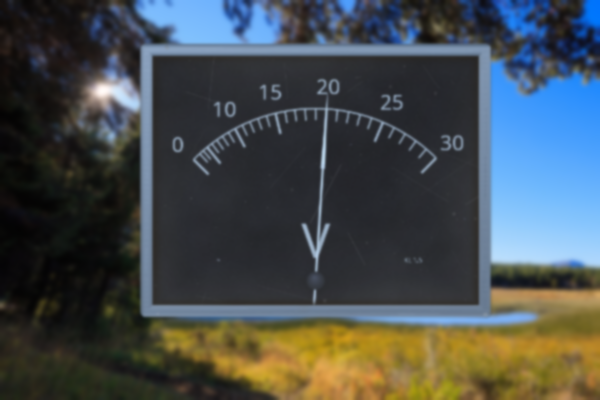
20; V
